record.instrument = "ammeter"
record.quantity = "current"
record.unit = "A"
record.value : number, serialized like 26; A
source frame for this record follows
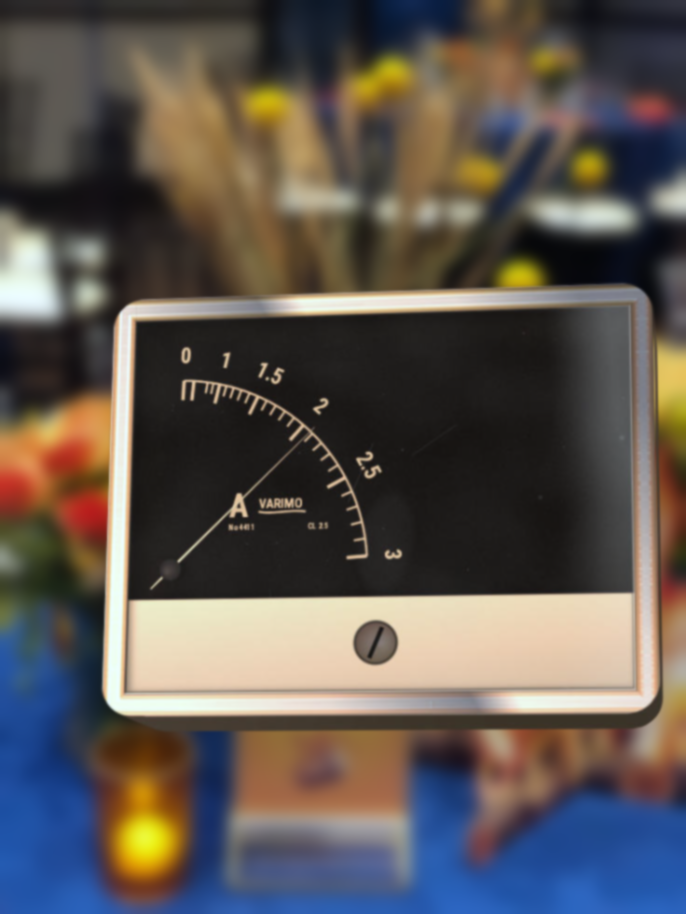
2.1; A
